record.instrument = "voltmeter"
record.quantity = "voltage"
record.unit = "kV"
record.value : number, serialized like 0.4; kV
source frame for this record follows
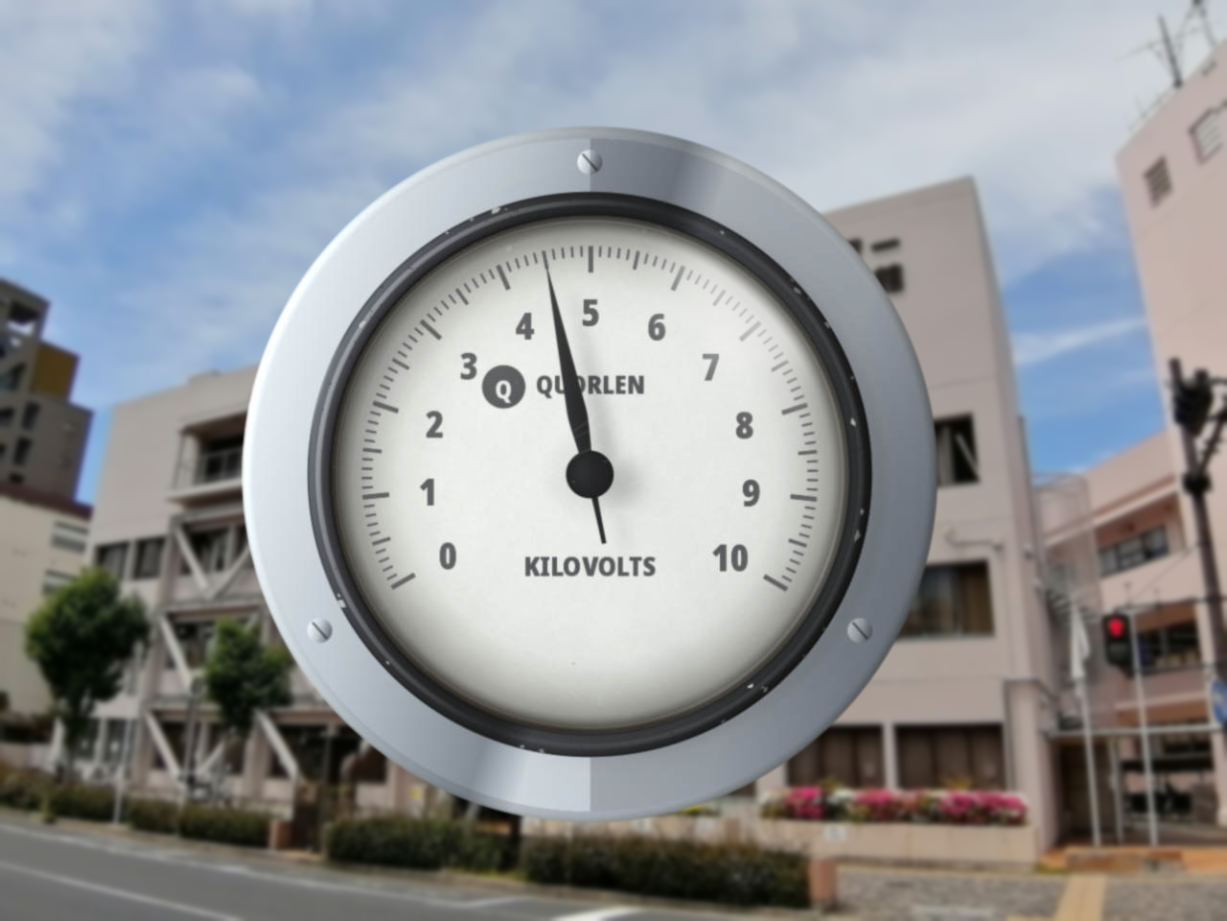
4.5; kV
